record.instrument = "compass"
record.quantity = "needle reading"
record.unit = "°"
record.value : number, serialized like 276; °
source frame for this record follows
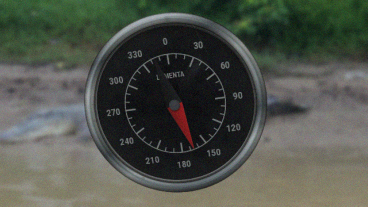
165; °
